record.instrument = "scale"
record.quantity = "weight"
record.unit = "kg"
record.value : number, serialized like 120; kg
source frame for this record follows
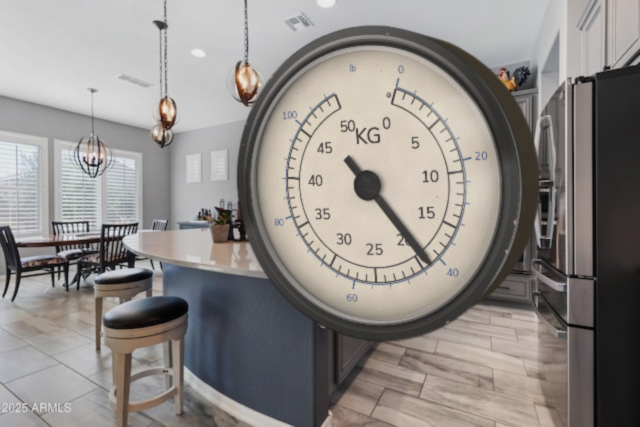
19; kg
